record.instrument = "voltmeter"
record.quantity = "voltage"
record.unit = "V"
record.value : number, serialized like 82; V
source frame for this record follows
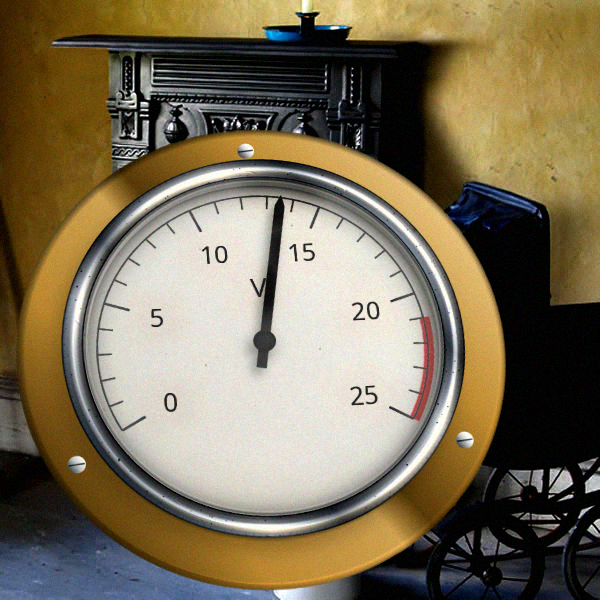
13.5; V
